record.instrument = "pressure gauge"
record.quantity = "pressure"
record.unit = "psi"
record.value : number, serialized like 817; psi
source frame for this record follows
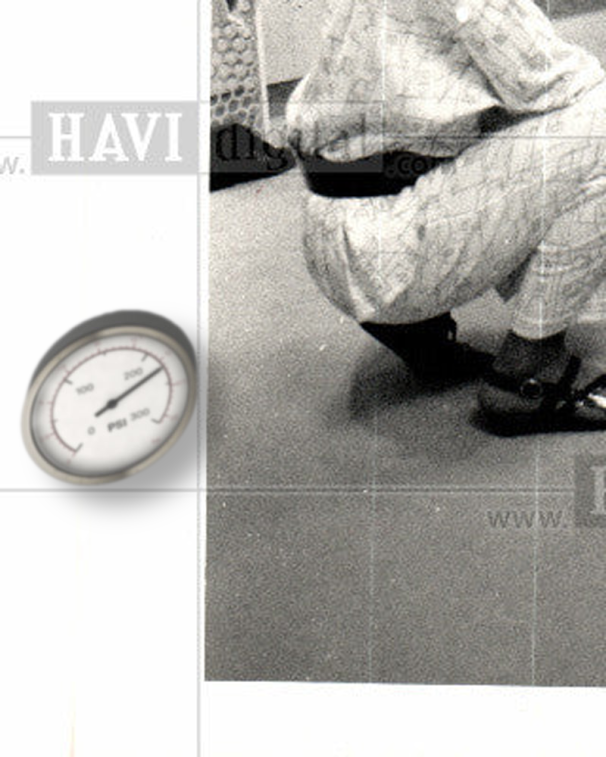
225; psi
